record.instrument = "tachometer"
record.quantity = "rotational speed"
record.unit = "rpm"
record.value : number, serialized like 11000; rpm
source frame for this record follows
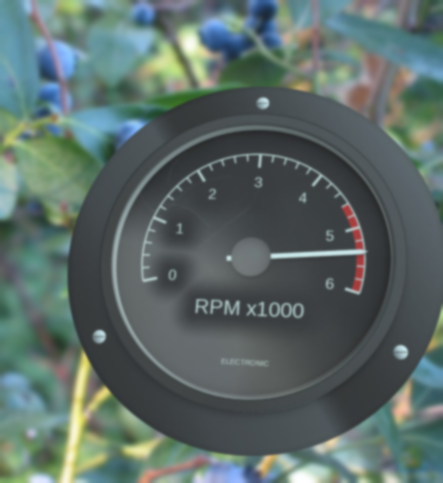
5400; rpm
